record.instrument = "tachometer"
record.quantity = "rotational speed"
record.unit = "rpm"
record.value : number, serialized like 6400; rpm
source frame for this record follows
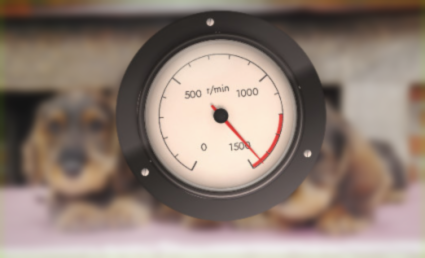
1450; rpm
